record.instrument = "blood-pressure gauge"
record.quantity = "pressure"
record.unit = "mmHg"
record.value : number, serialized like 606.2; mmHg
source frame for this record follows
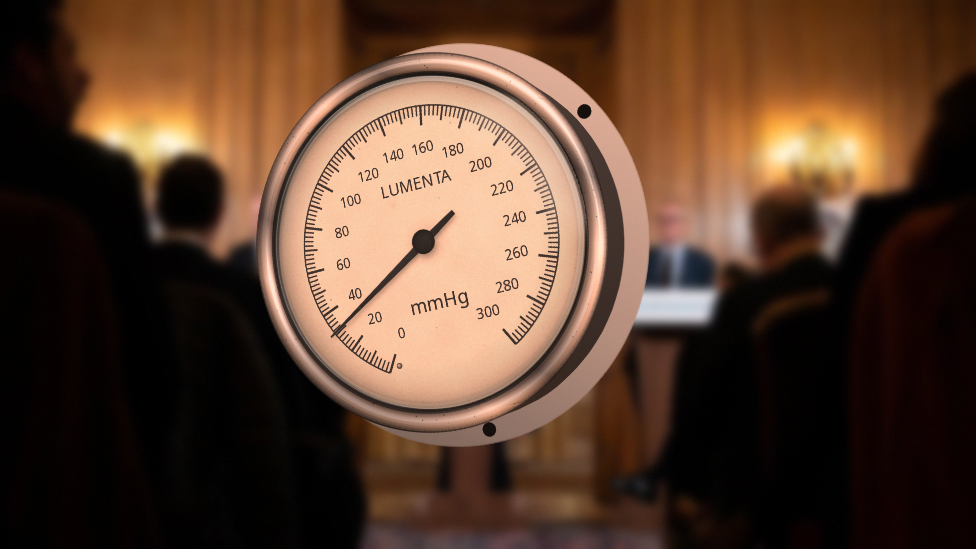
30; mmHg
